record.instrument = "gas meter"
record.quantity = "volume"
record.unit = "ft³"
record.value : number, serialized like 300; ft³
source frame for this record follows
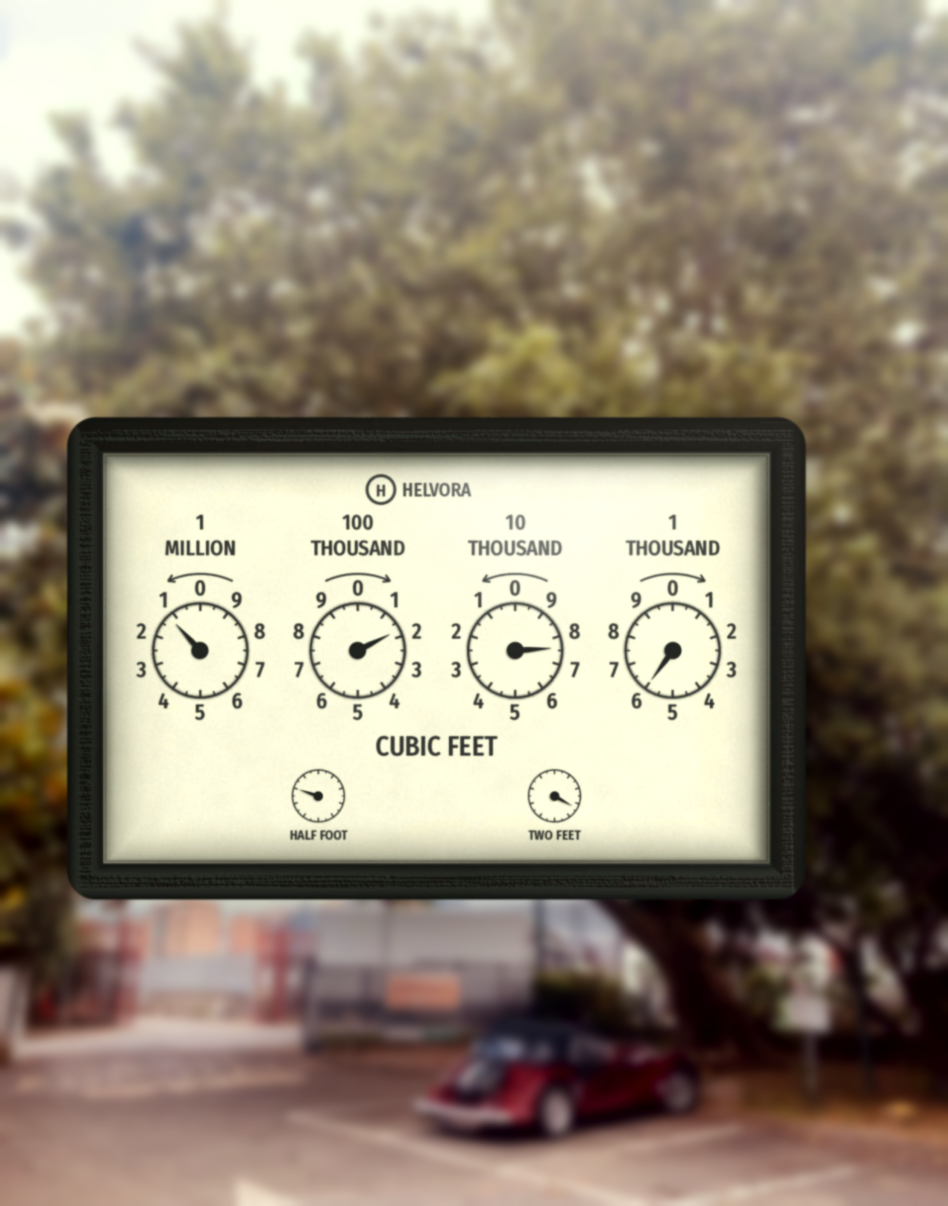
117600; ft³
